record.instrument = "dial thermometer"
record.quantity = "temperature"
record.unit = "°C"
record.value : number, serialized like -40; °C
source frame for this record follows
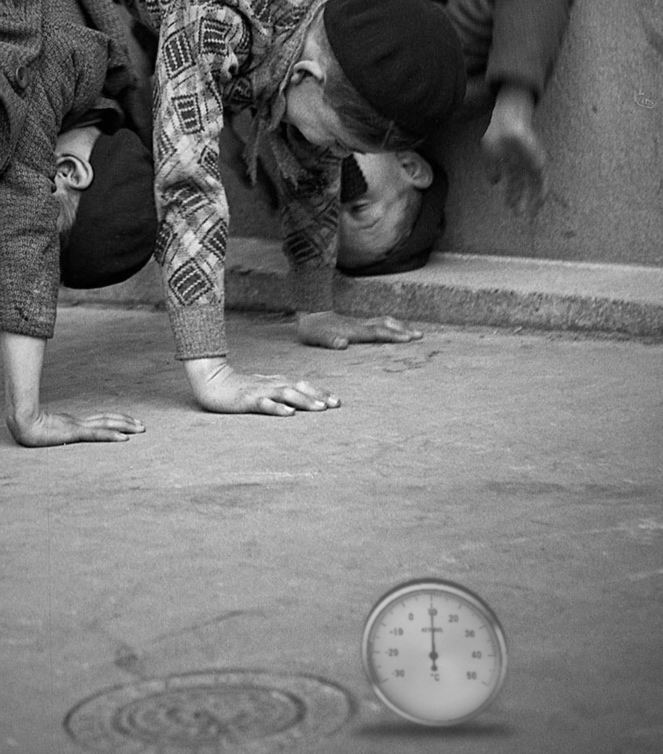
10; °C
